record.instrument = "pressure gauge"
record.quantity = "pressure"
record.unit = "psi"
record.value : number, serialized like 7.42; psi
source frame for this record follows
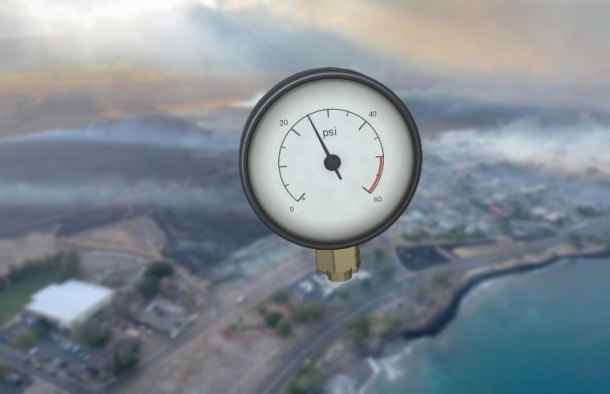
25; psi
